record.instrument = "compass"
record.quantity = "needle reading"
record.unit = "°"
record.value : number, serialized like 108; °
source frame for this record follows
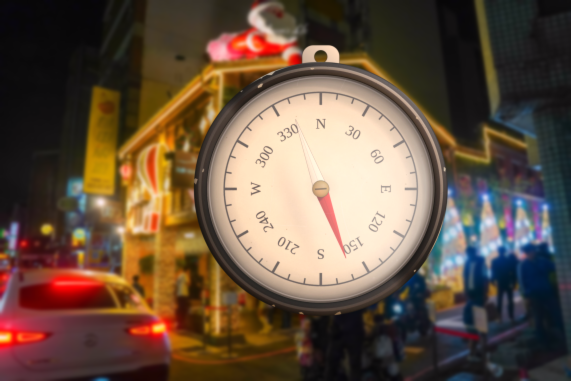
160; °
